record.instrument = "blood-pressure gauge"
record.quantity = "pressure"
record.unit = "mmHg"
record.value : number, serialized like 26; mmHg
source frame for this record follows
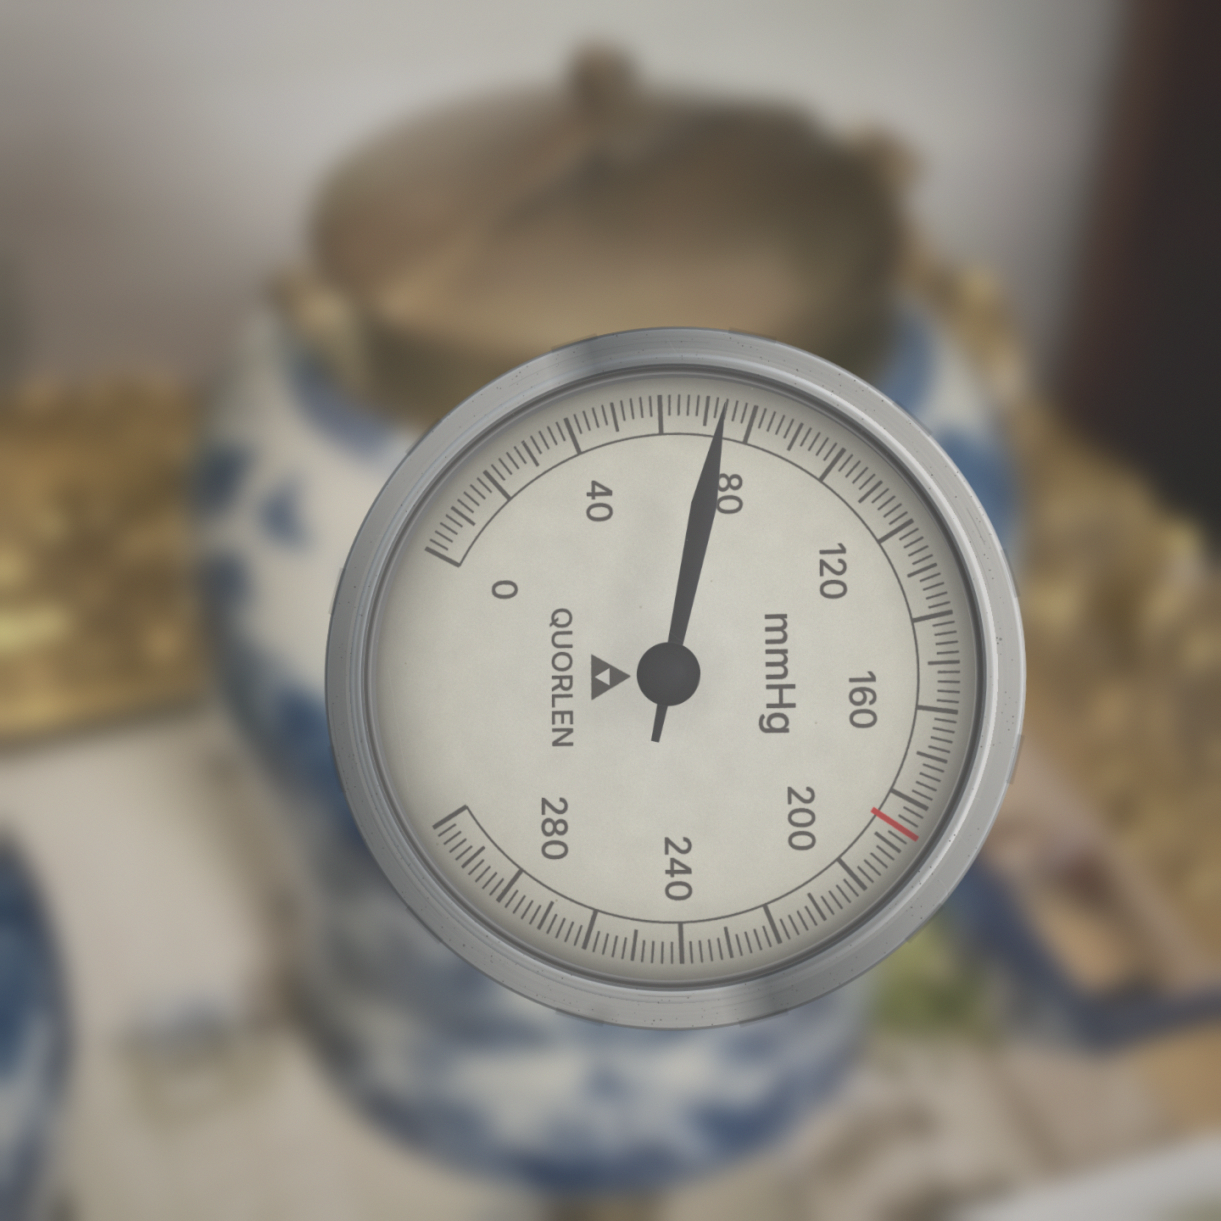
74; mmHg
